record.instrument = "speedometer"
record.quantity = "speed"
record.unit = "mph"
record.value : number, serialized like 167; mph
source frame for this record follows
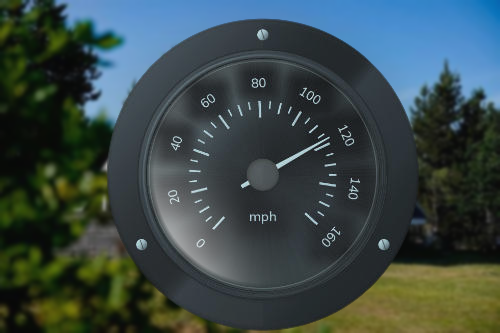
117.5; mph
